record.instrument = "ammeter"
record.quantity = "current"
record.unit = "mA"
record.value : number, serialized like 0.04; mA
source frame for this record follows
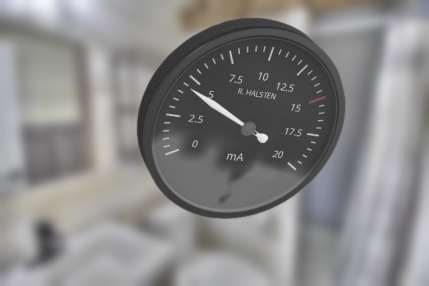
4.5; mA
